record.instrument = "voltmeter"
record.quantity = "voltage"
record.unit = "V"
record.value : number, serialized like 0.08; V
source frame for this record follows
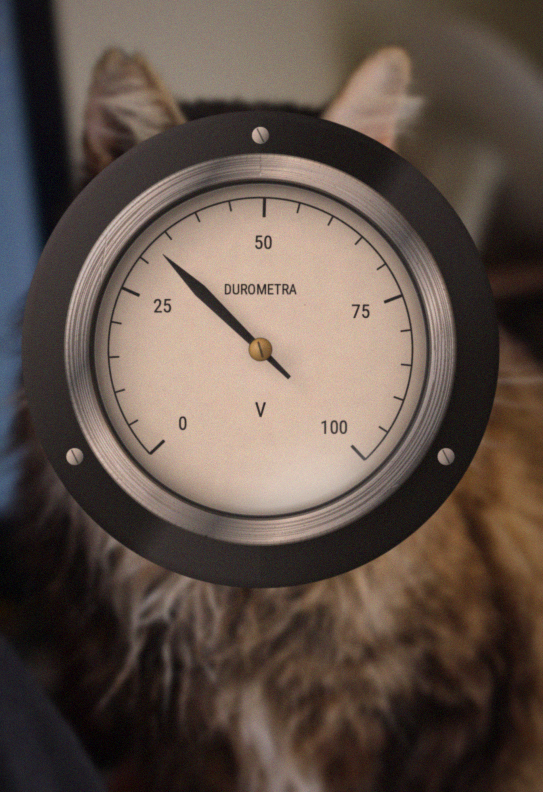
32.5; V
